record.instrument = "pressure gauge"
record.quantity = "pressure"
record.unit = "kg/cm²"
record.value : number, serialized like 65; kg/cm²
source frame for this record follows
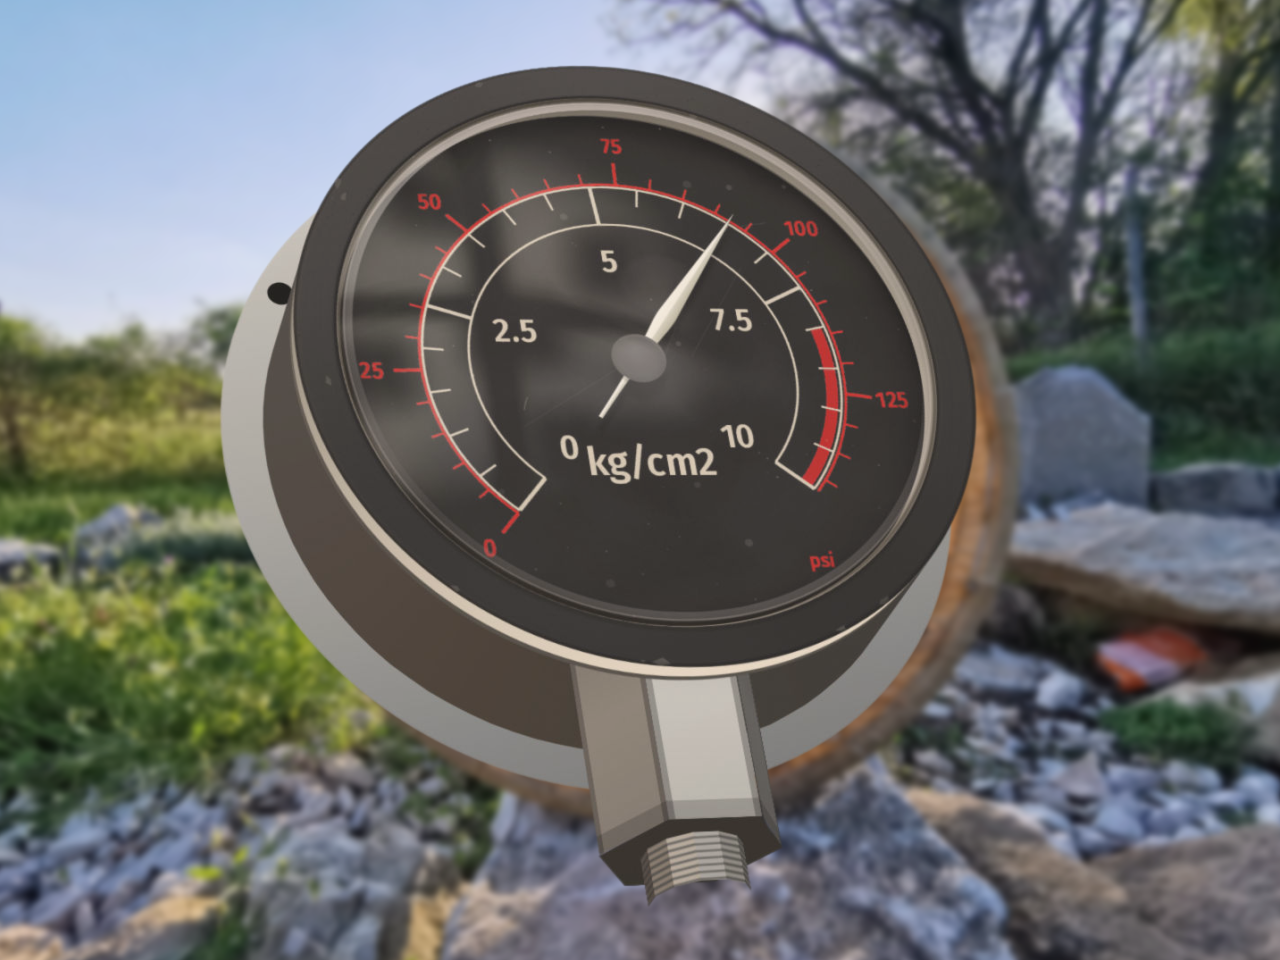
6.5; kg/cm²
